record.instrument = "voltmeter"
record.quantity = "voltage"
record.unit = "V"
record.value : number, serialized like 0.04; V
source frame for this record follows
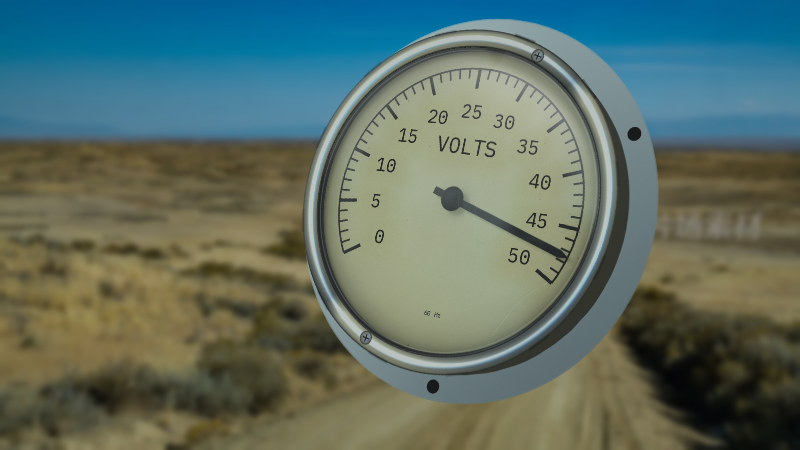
47.5; V
